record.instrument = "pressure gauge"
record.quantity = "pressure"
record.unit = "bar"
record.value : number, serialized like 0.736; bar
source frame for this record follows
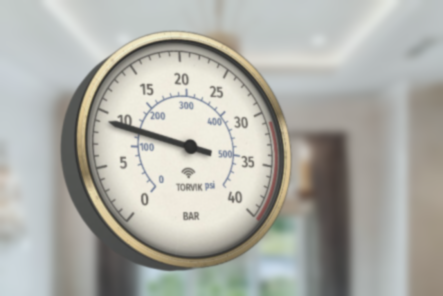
9; bar
